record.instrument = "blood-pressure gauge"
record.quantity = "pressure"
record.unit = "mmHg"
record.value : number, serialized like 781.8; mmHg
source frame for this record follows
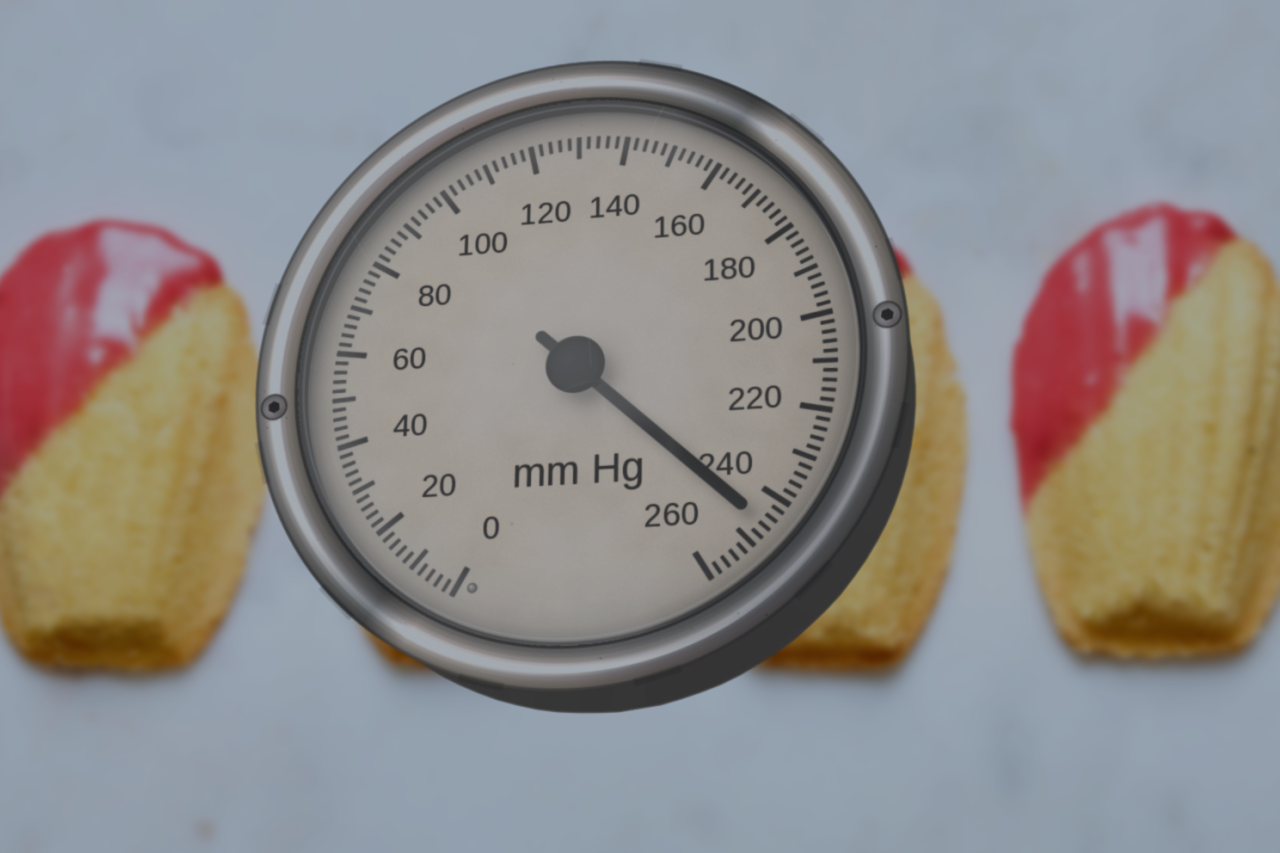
246; mmHg
